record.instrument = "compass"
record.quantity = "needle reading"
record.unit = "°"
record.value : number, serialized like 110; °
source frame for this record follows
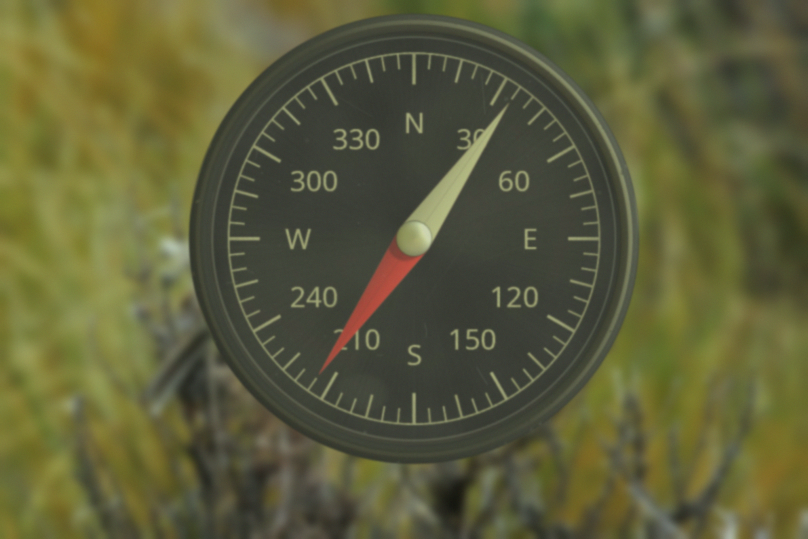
215; °
